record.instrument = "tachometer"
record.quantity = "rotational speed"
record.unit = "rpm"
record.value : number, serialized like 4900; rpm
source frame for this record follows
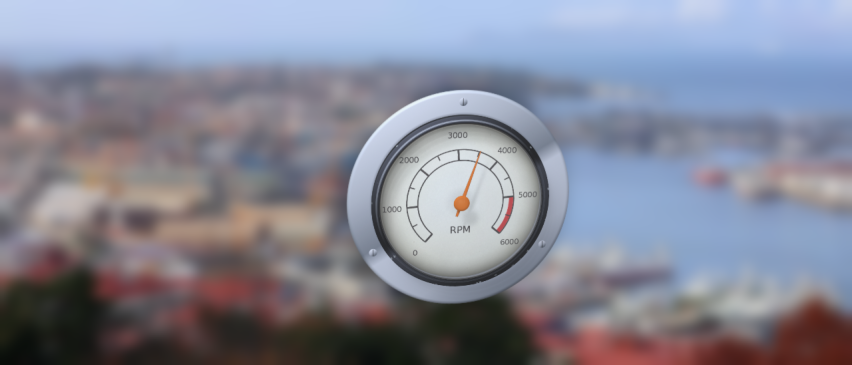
3500; rpm
